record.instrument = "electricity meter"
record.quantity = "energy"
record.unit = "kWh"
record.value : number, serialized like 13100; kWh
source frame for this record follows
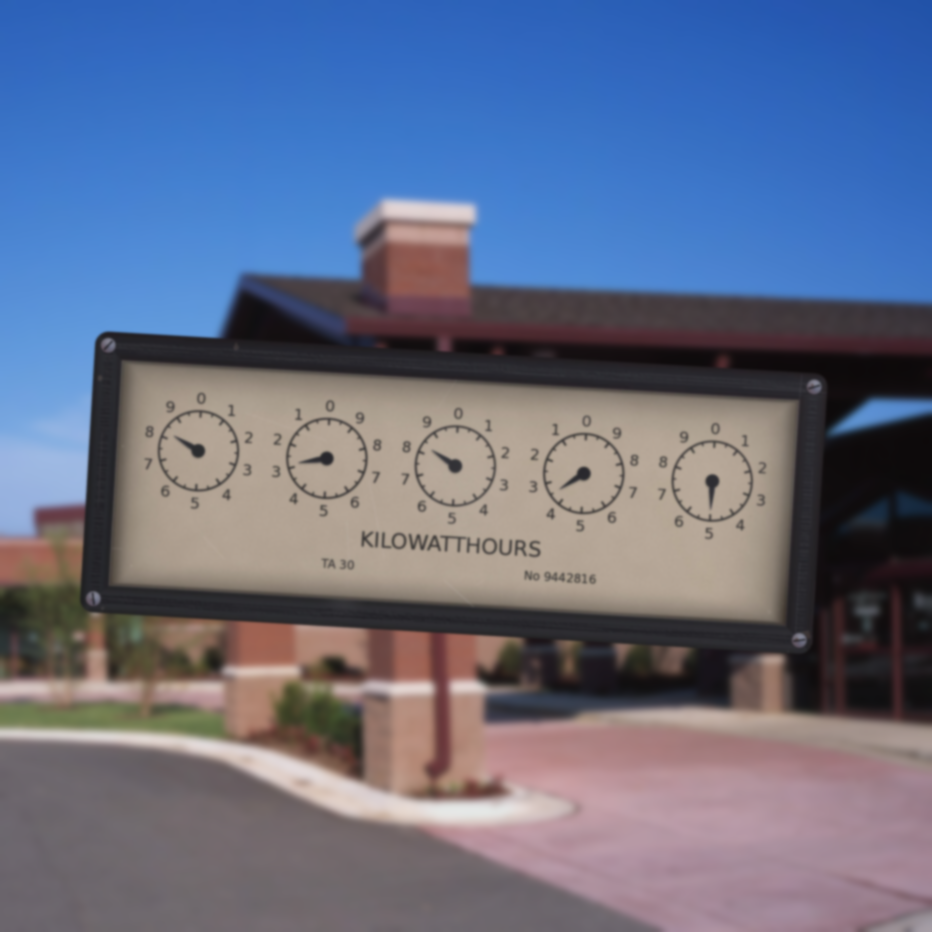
82835; kWh
